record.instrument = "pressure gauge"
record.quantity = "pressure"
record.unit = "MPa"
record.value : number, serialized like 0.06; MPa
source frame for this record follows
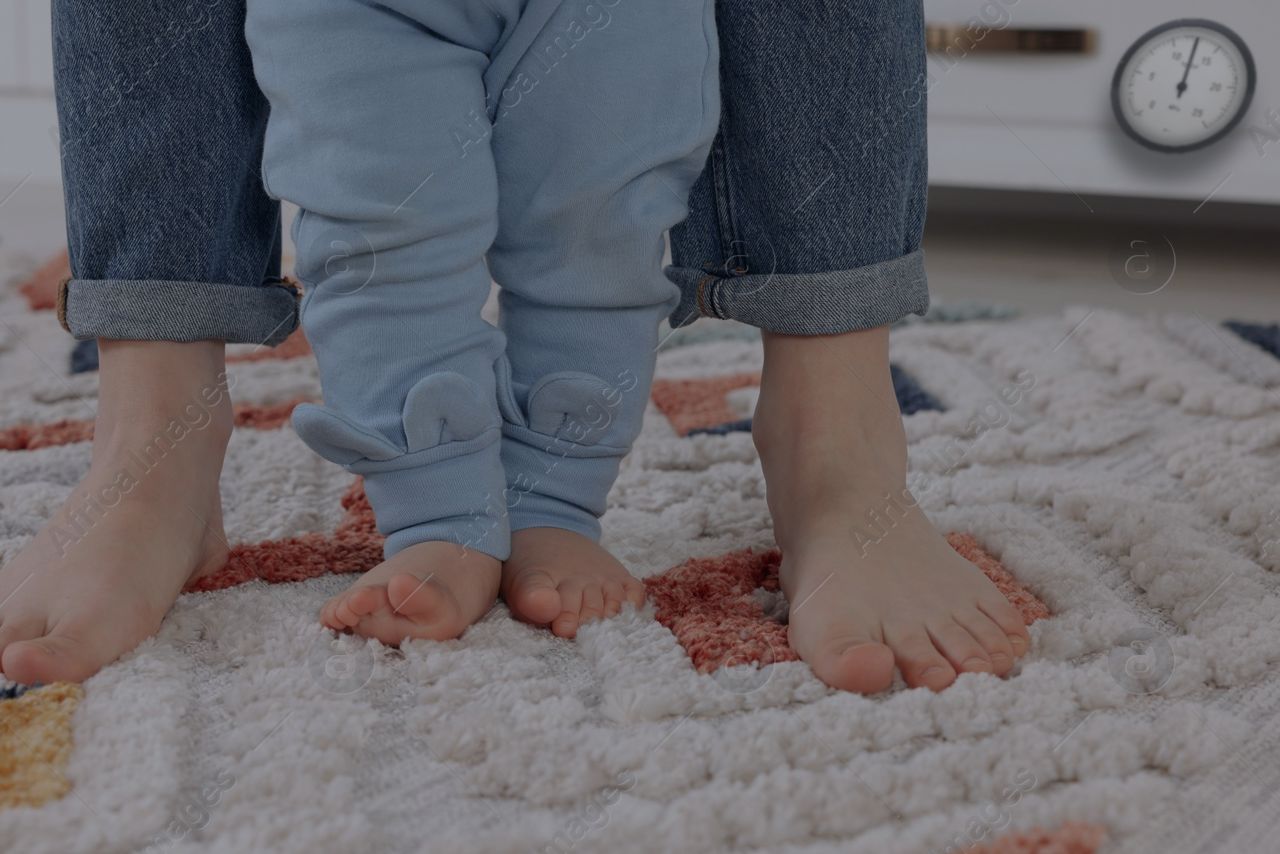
12.5; MPa
